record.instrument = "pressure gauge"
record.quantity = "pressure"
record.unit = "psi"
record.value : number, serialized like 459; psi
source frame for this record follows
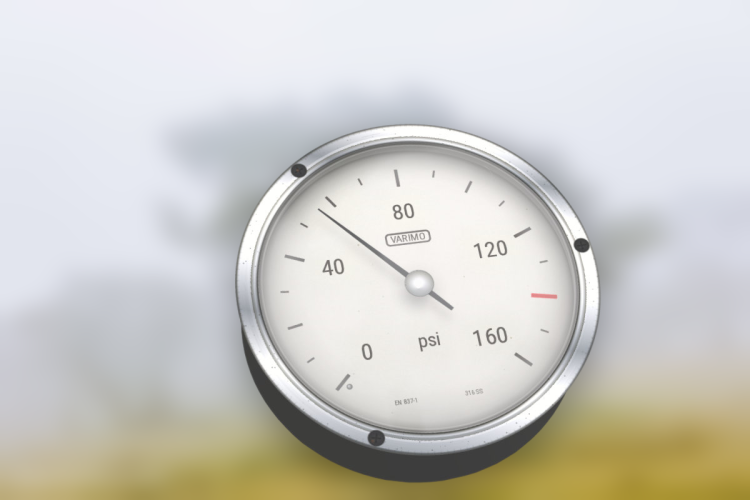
55; psi
